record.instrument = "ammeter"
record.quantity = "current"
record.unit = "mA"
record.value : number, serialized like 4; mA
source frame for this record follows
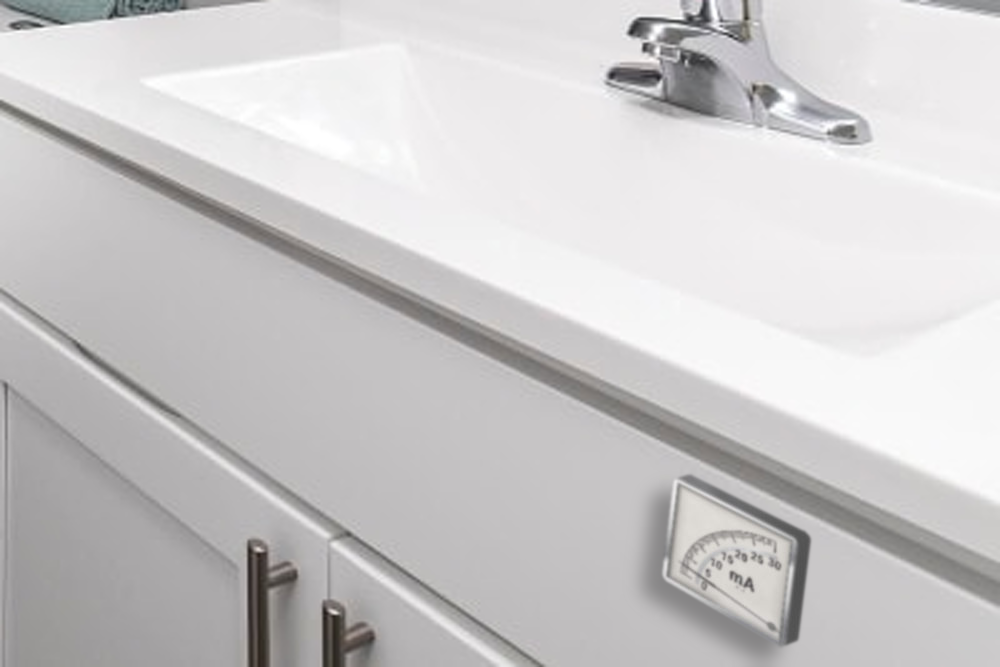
2.5; mA
